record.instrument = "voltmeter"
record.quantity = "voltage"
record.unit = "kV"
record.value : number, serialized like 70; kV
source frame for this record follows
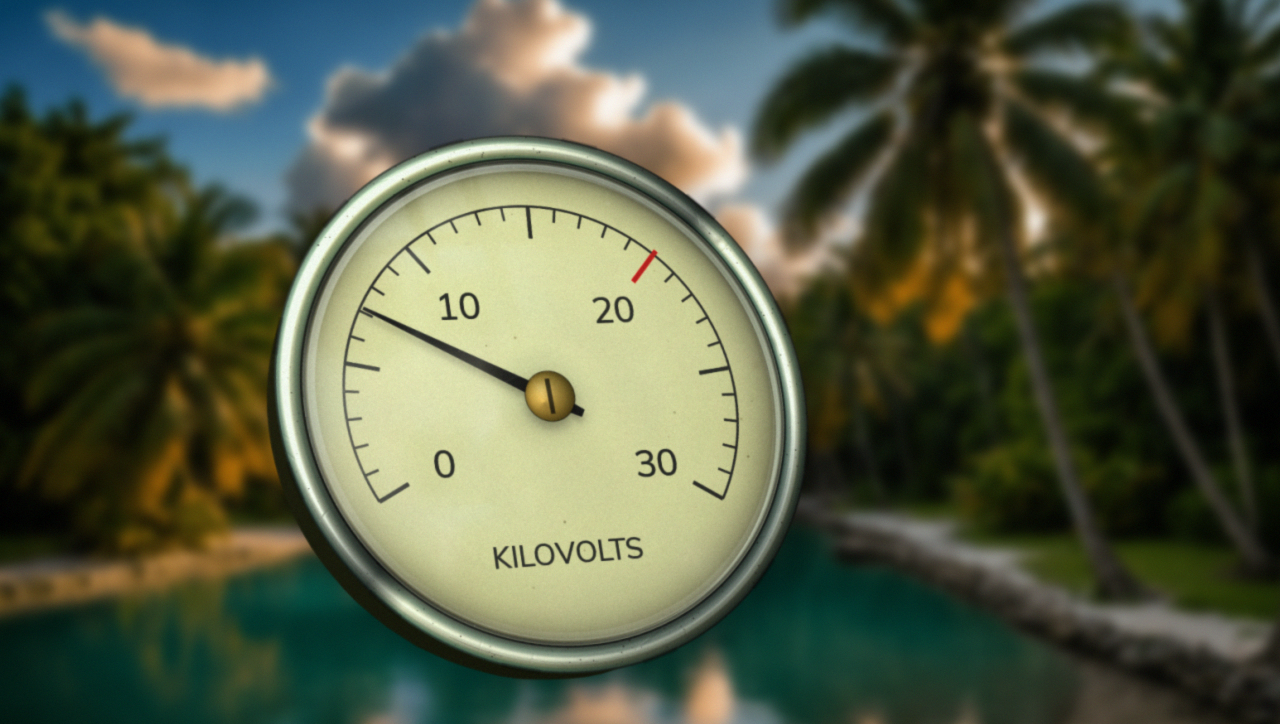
7; kV
